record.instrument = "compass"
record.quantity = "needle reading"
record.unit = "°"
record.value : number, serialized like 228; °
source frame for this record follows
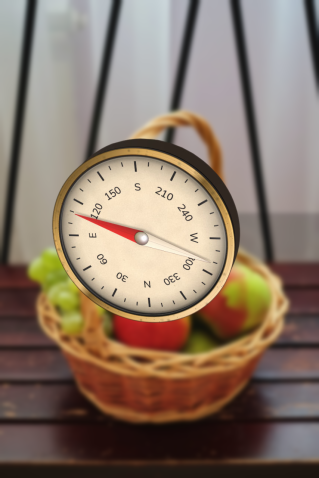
110; °
